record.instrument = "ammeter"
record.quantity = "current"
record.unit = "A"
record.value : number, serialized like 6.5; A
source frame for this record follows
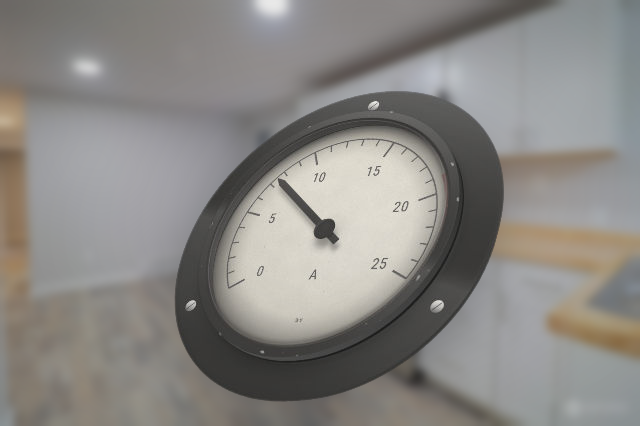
7.5; A
